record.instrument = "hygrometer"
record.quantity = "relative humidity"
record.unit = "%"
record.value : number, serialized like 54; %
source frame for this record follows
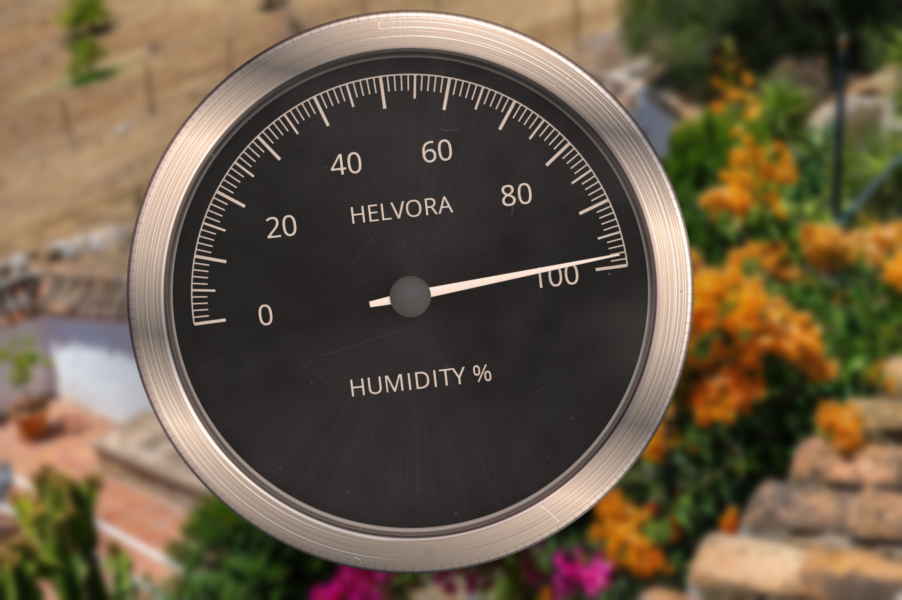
98; %
